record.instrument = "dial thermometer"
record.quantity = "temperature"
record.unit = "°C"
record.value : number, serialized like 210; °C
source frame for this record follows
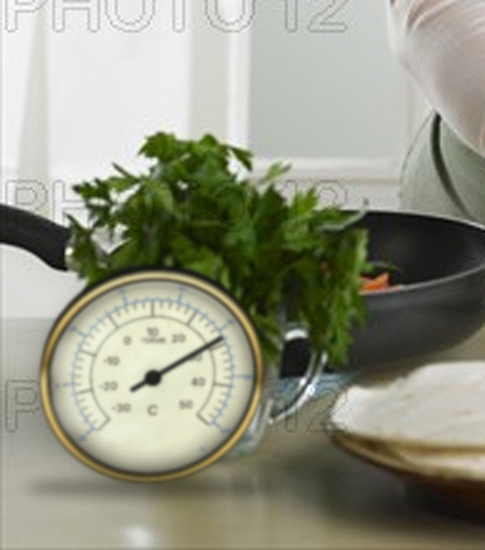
28; °C
